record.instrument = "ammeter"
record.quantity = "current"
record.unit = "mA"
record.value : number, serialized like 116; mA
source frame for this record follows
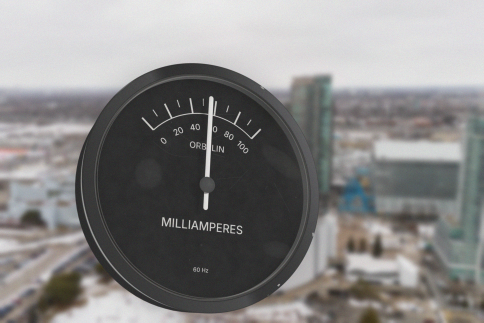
55; mA
